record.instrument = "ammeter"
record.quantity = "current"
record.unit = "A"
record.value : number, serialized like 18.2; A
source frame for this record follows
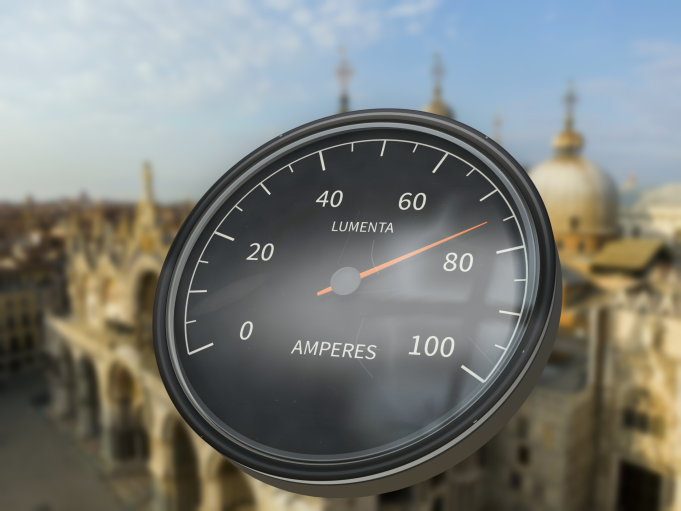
75; A
